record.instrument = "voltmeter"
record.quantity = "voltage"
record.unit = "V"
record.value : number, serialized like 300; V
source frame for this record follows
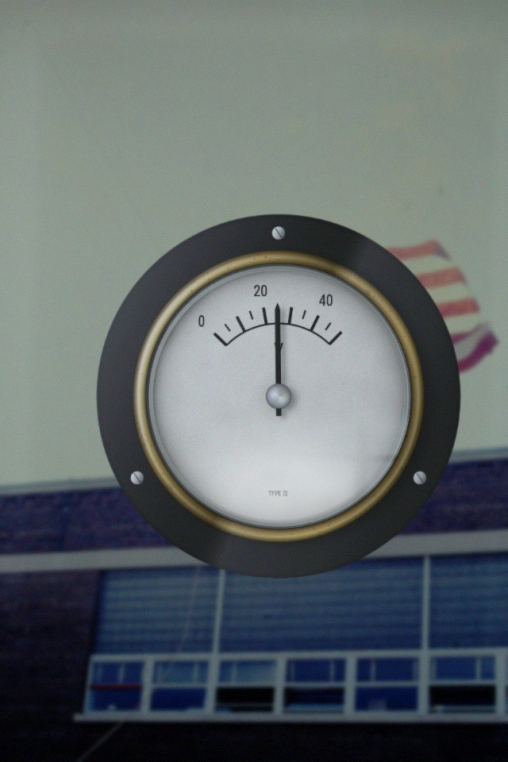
25; V
